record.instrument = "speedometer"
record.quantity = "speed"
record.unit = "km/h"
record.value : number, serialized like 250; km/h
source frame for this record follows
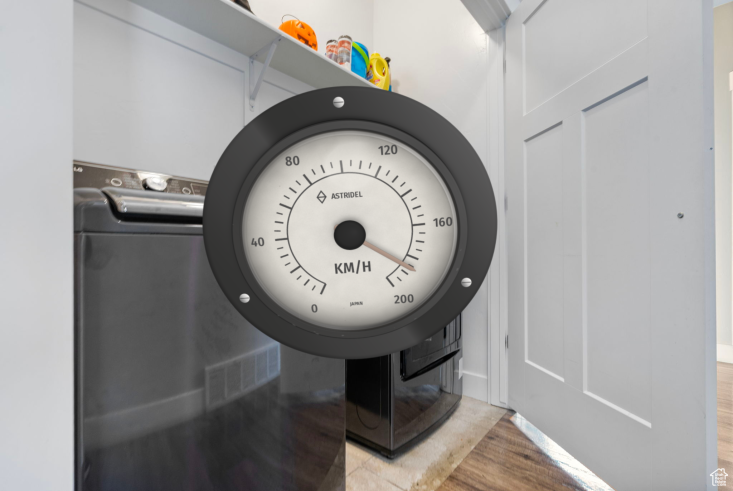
185; km/h
